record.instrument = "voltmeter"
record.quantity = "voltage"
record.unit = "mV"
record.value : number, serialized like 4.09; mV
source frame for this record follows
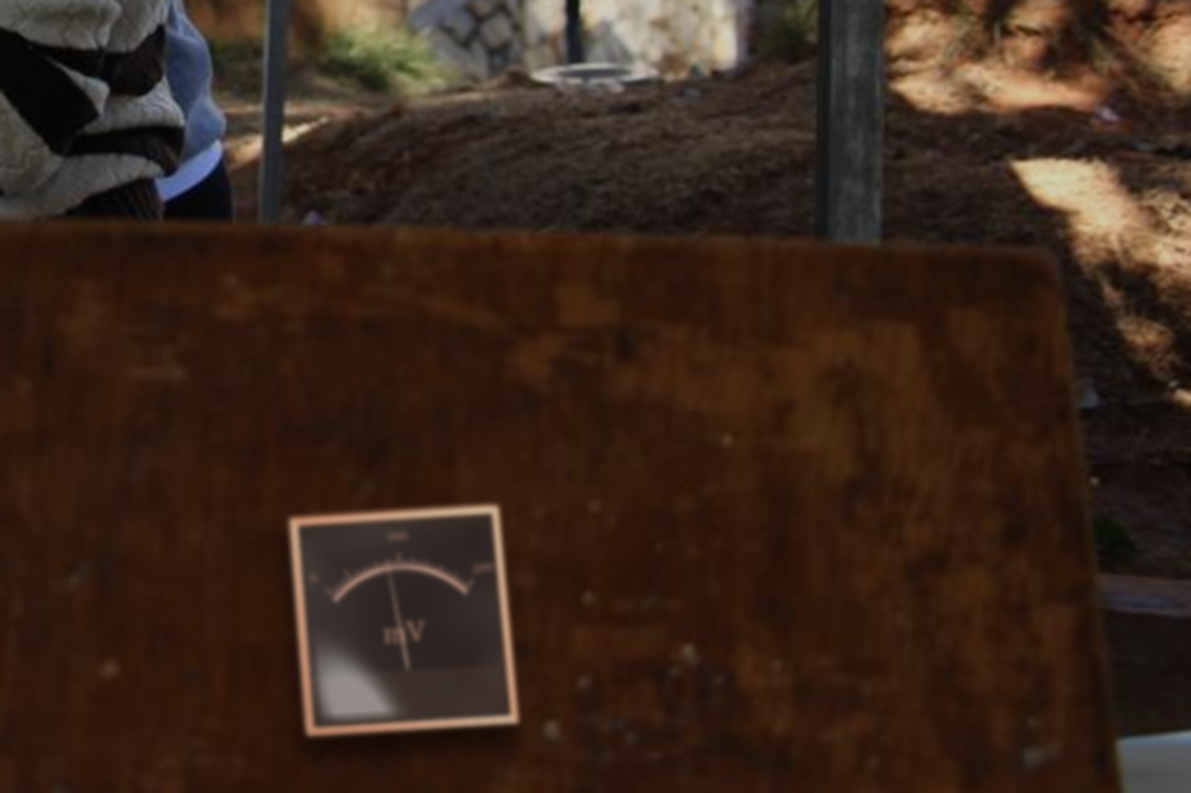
180; mV
